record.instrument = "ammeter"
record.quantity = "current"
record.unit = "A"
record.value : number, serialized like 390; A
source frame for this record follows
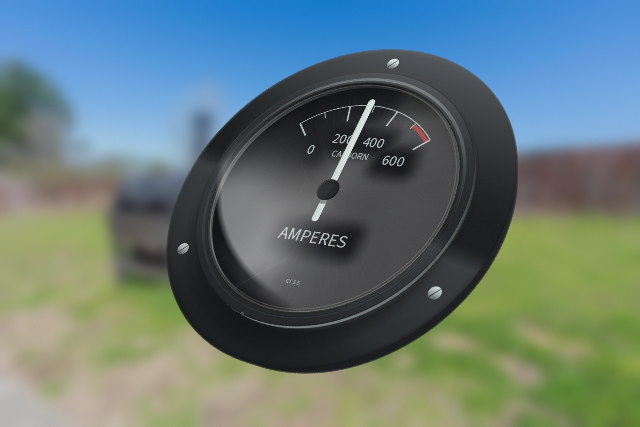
300; A
